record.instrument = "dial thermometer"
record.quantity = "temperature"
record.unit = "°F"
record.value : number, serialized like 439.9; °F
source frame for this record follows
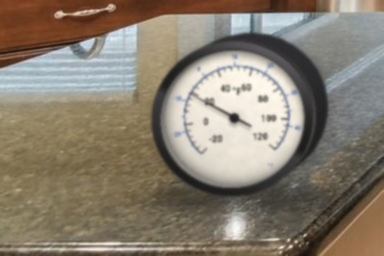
20; °F
